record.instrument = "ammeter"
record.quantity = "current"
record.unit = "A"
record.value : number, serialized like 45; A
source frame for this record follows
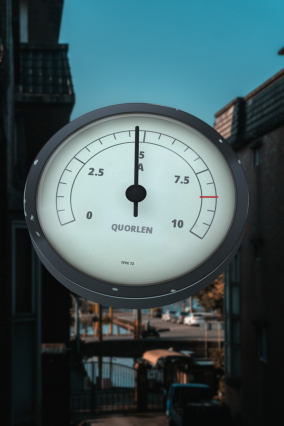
4.75; A
